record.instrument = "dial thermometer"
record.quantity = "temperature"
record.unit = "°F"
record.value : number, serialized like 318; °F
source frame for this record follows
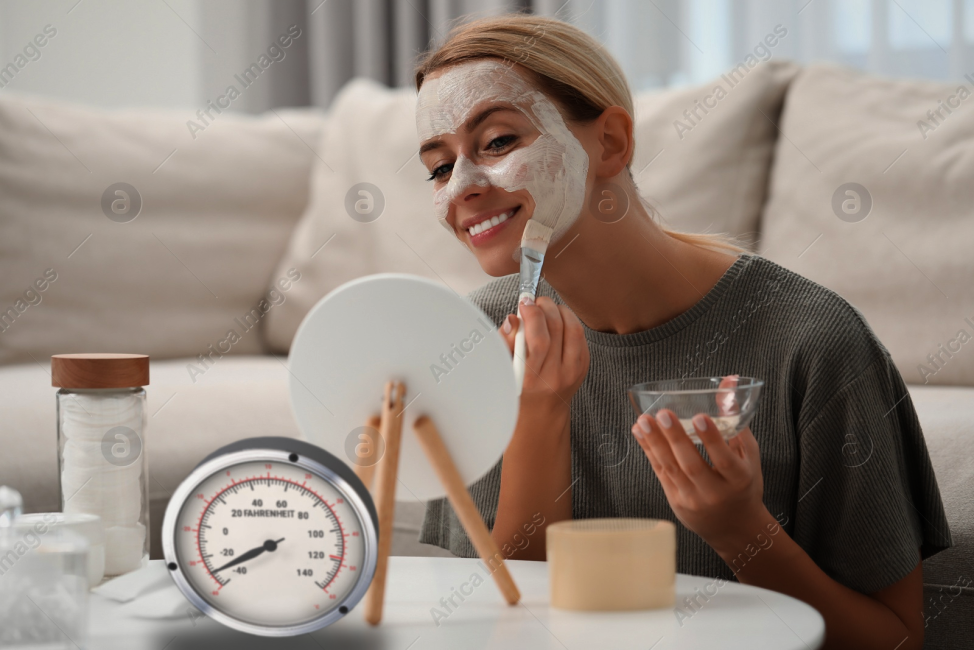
-30; °F
